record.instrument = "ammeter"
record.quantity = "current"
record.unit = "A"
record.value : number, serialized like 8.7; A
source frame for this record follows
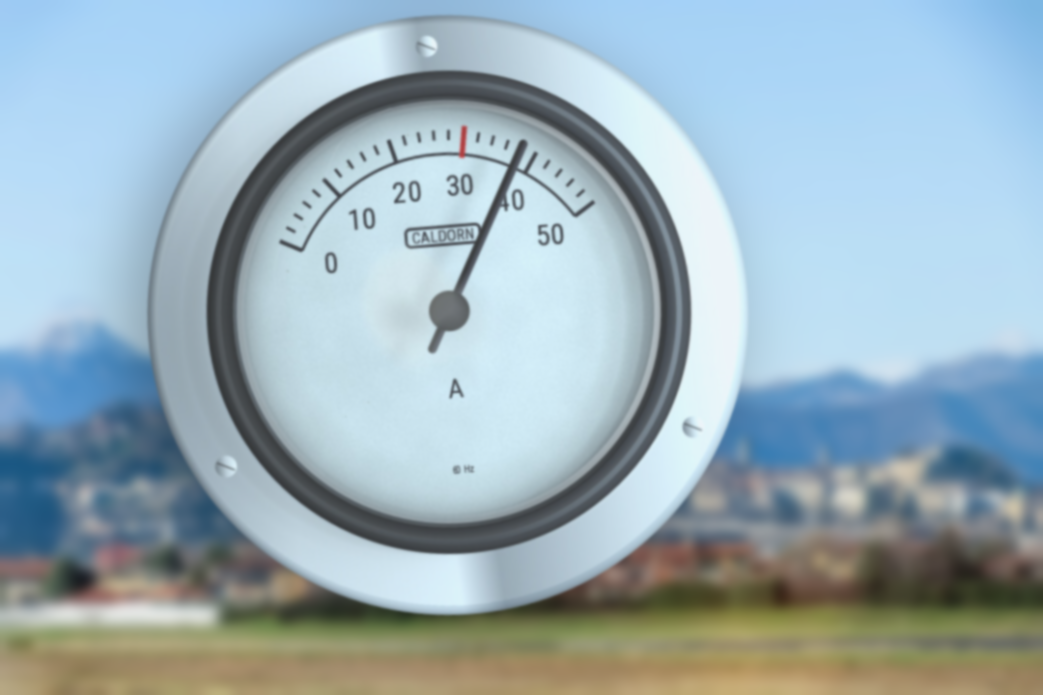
38; A
